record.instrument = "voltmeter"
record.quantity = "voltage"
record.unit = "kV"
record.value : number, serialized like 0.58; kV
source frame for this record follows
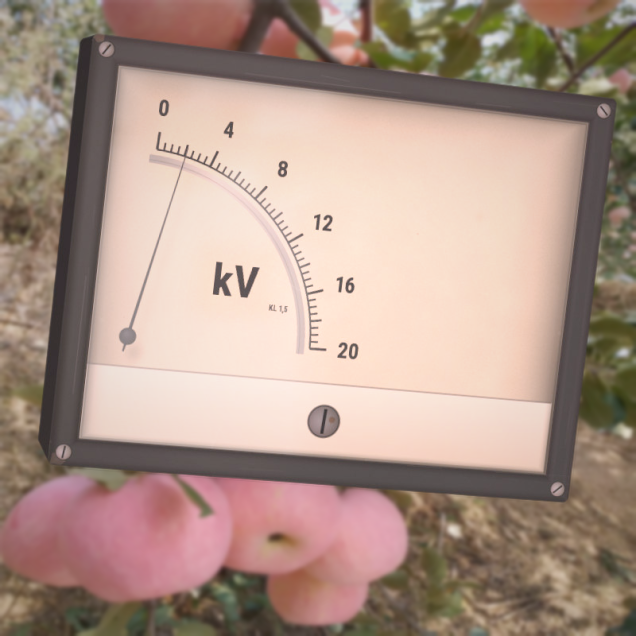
2; kV
